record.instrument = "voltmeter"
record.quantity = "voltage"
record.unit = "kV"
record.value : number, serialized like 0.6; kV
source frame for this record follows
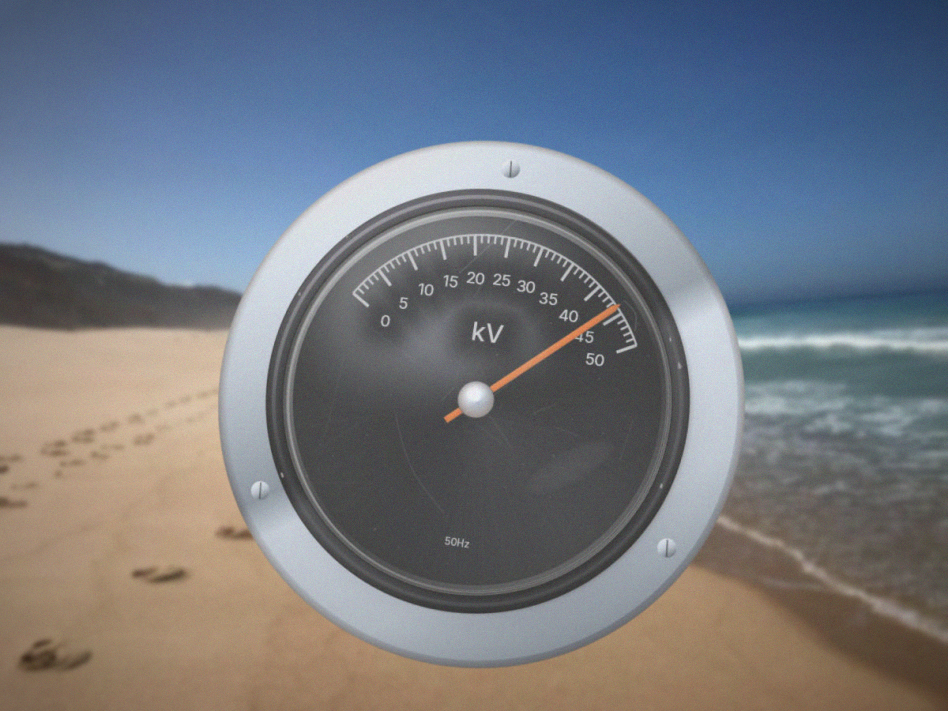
44; kV
